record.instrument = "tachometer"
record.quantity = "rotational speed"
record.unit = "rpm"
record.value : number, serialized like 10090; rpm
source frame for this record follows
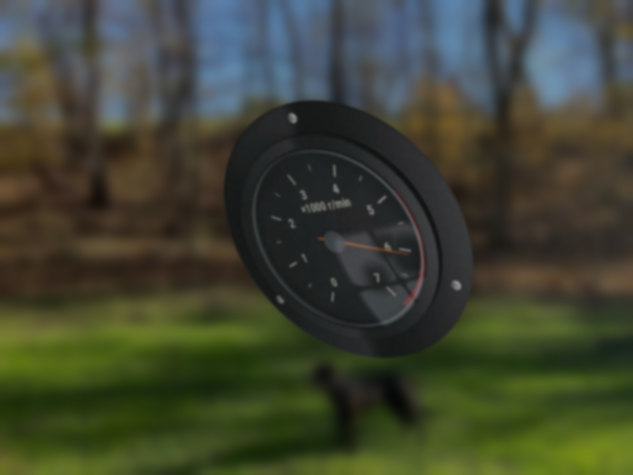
6000; rpm
